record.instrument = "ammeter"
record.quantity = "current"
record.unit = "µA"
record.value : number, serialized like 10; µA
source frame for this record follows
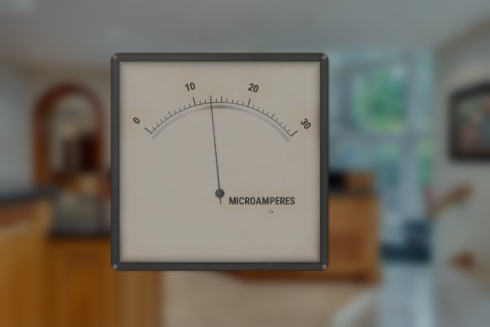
13; µA
